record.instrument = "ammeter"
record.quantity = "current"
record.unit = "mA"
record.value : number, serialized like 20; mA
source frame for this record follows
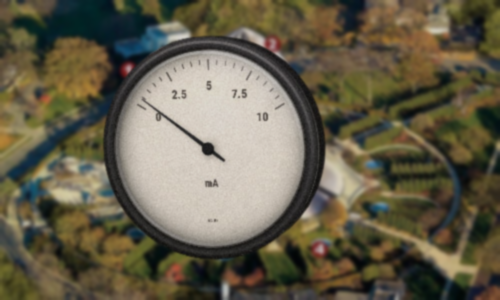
0.5; mA
